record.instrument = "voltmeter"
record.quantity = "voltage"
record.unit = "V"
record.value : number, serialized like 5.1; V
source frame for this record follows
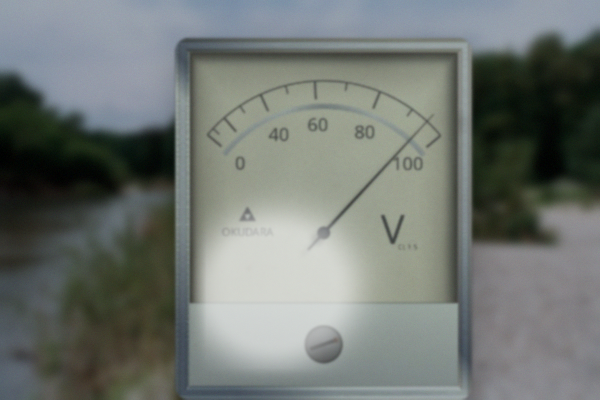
95; V
